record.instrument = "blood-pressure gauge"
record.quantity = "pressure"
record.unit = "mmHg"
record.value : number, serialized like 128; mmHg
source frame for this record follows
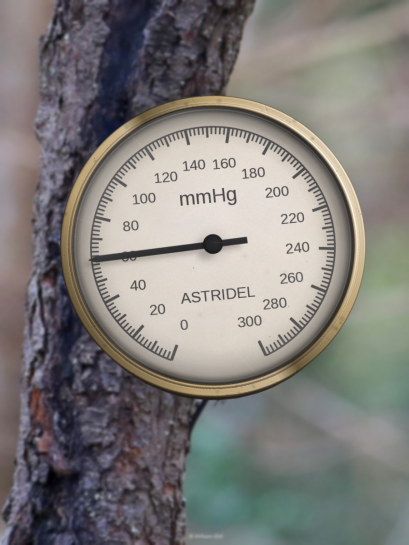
60; mmHg
